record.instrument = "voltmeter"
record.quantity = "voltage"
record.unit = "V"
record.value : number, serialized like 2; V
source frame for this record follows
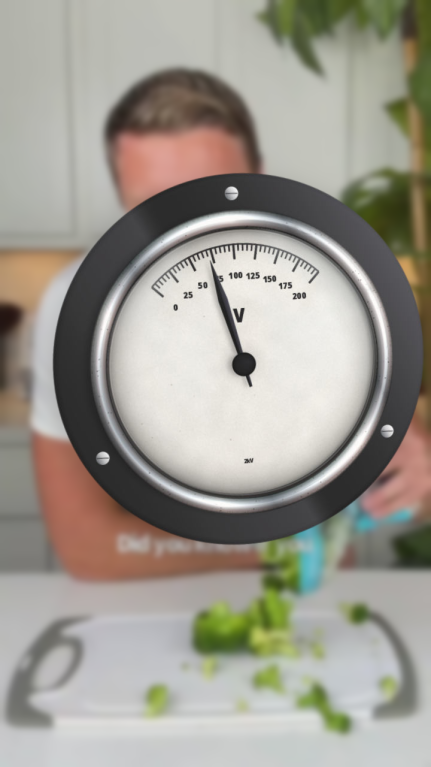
70; V
